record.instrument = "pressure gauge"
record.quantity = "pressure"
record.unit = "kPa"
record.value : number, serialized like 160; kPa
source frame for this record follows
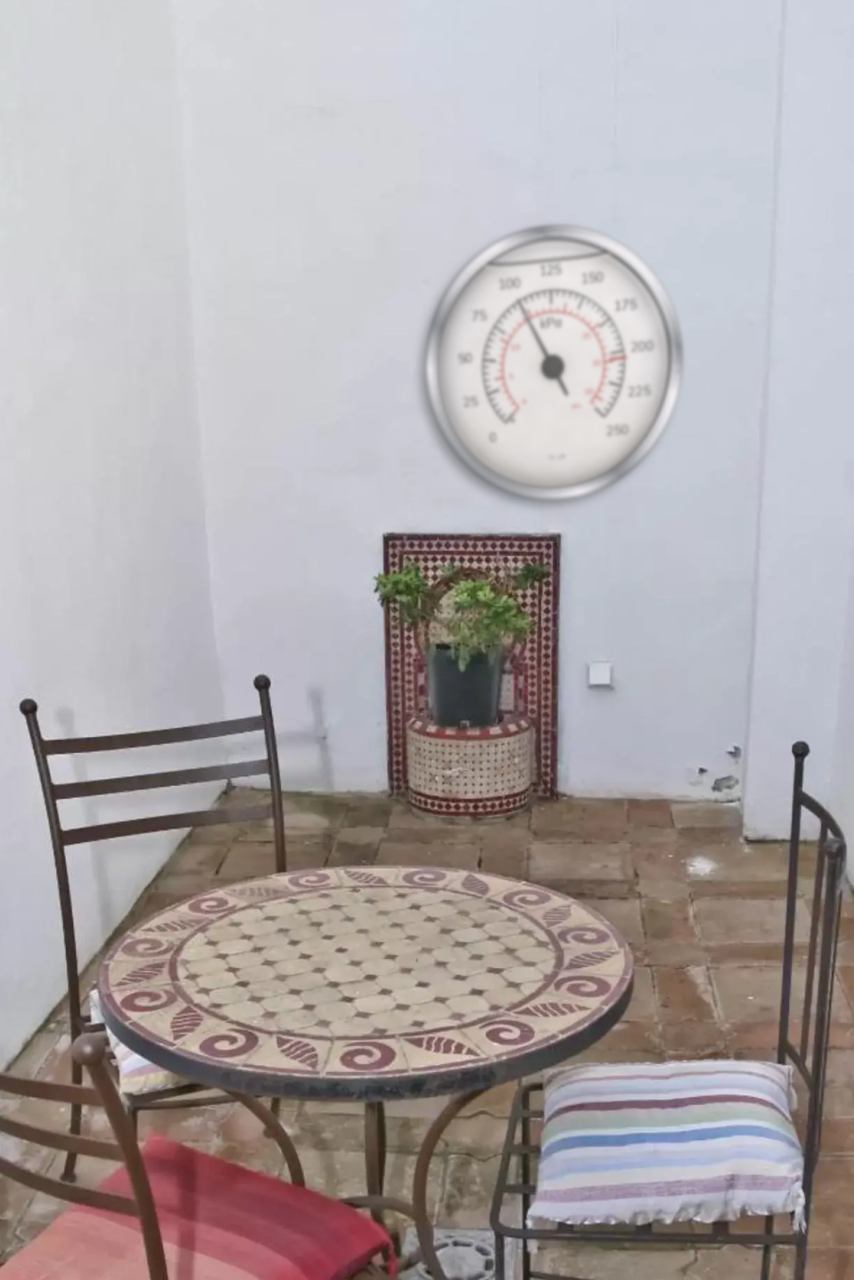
100; kPa
